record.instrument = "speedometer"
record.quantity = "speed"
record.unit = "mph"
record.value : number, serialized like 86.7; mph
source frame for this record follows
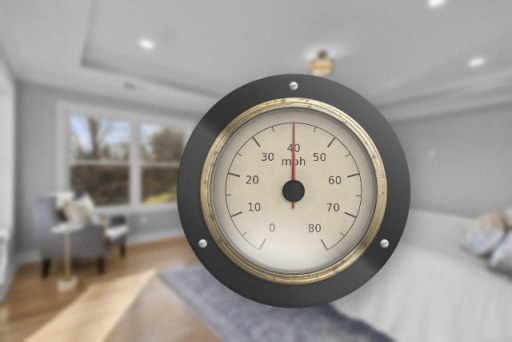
40; mph
